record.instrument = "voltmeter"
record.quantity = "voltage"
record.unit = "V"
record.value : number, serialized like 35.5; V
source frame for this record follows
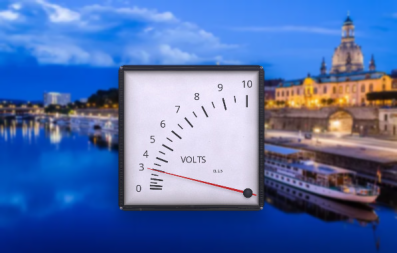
3; V
